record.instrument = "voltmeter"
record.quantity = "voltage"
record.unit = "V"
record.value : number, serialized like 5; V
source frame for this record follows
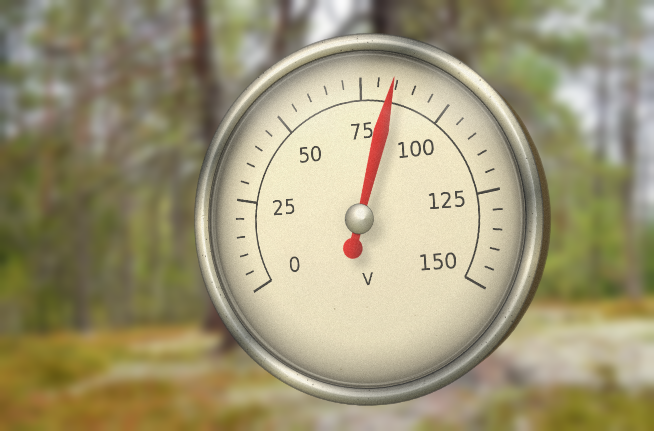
85; V
